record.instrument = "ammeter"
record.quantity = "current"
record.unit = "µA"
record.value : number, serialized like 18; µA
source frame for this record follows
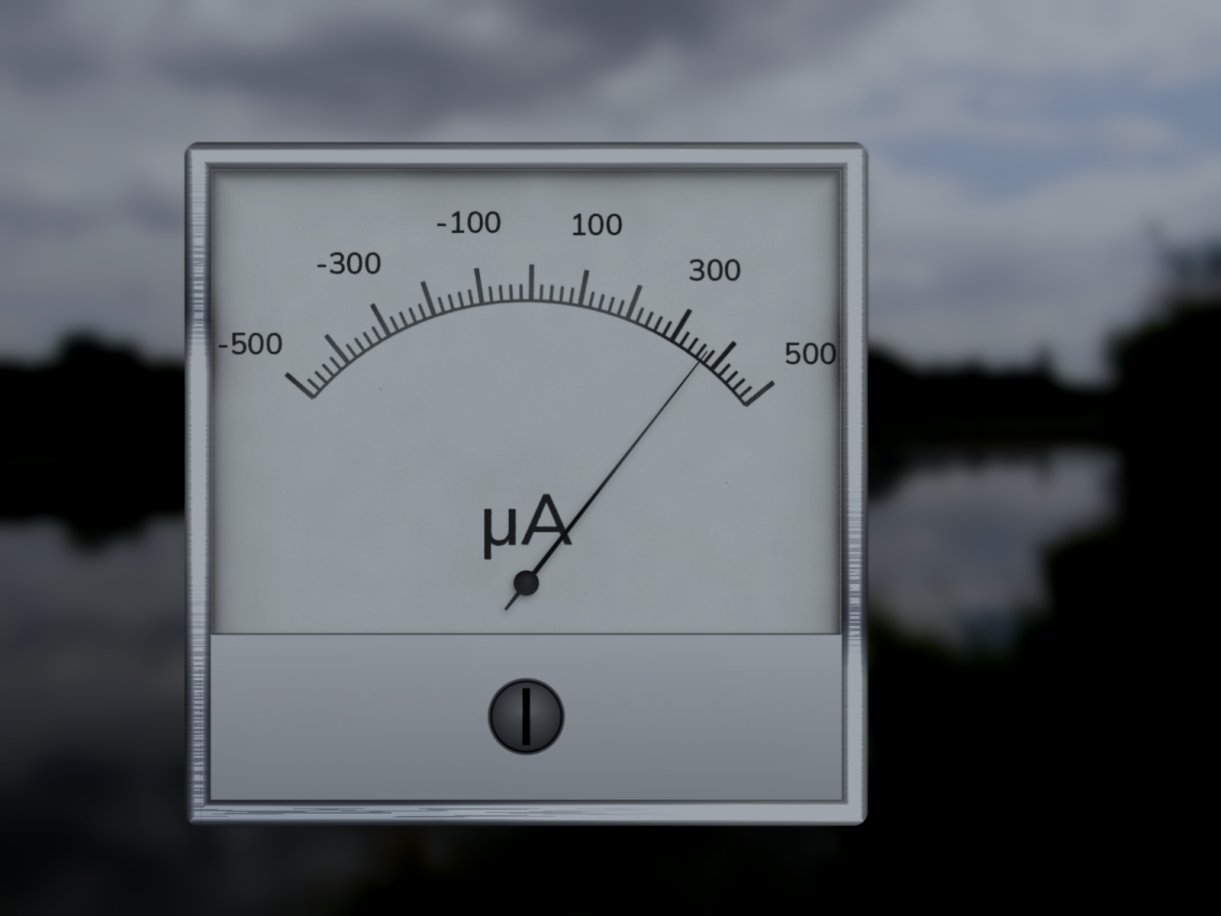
370; µA
